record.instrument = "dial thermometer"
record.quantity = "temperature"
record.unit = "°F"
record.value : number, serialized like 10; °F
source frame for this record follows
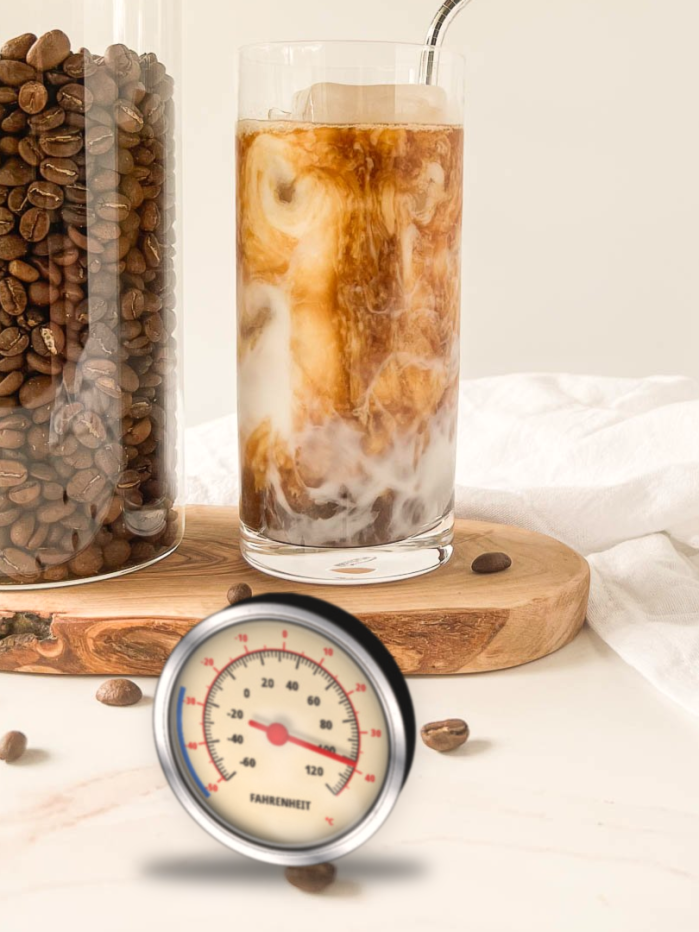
100; °F
